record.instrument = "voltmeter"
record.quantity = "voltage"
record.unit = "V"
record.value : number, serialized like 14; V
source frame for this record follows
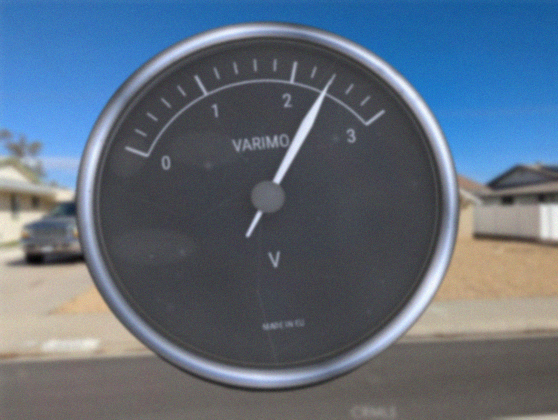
2.4; V
